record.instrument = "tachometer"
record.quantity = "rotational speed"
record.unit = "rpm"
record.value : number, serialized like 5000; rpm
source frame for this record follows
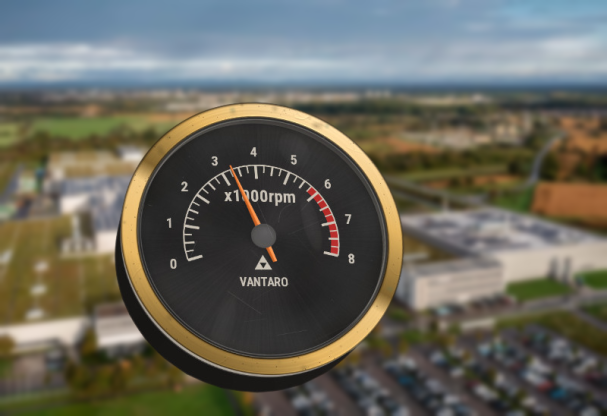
3250; rpm
